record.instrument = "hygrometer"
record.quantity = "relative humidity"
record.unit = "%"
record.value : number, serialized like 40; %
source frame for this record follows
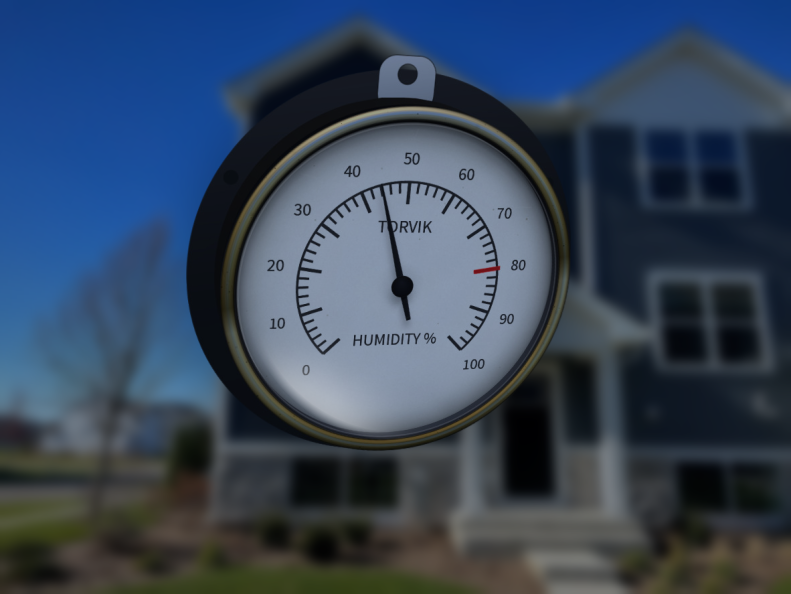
44; %
